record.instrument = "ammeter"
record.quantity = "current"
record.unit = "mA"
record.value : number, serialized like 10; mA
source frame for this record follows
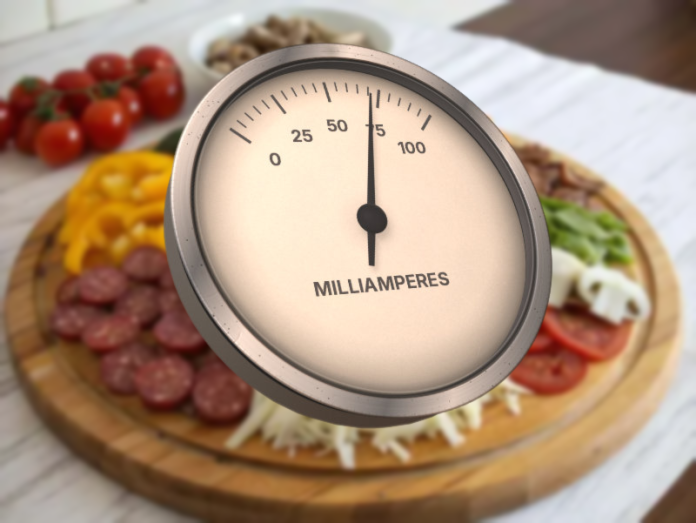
70; mA
